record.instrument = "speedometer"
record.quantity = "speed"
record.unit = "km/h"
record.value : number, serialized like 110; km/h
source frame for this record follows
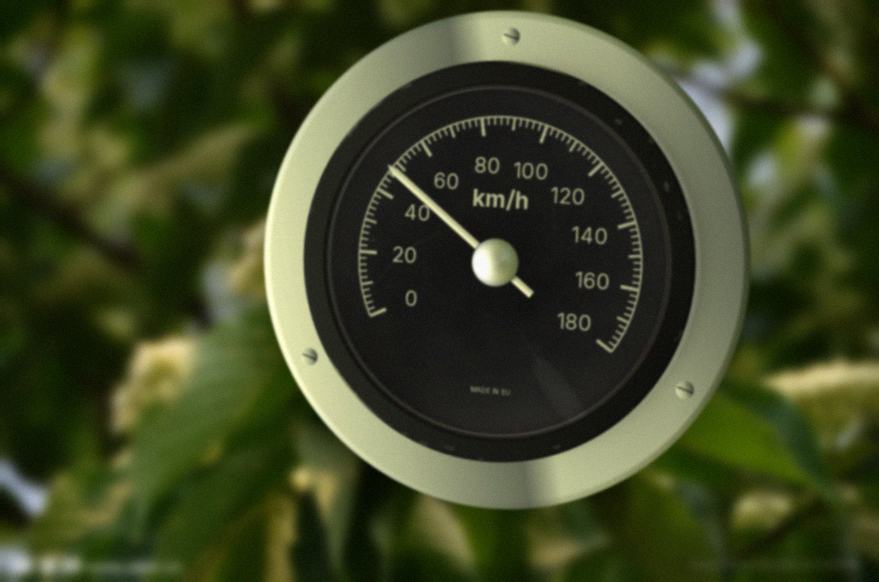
48; km/h
